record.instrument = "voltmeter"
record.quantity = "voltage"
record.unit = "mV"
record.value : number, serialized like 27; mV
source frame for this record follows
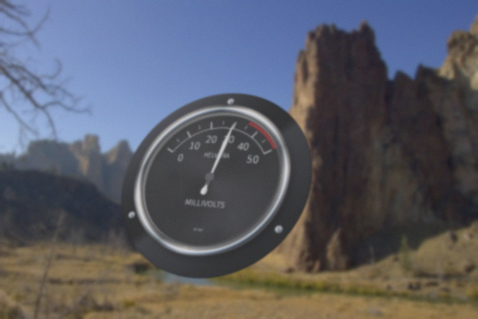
30; mV
